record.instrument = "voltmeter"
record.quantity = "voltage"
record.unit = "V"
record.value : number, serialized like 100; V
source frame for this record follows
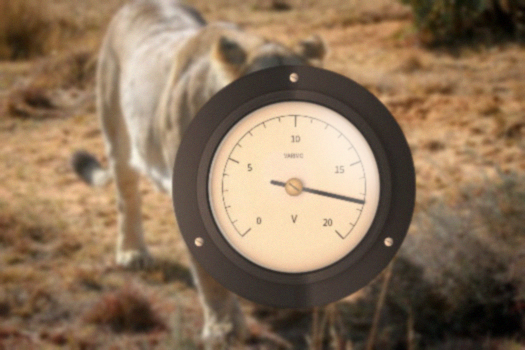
17.5; V
